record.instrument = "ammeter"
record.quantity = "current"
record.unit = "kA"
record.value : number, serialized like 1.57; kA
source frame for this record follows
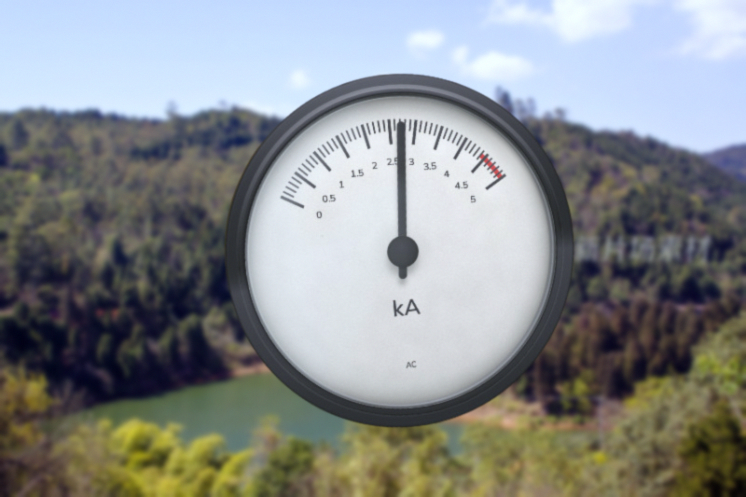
2.7; kA
